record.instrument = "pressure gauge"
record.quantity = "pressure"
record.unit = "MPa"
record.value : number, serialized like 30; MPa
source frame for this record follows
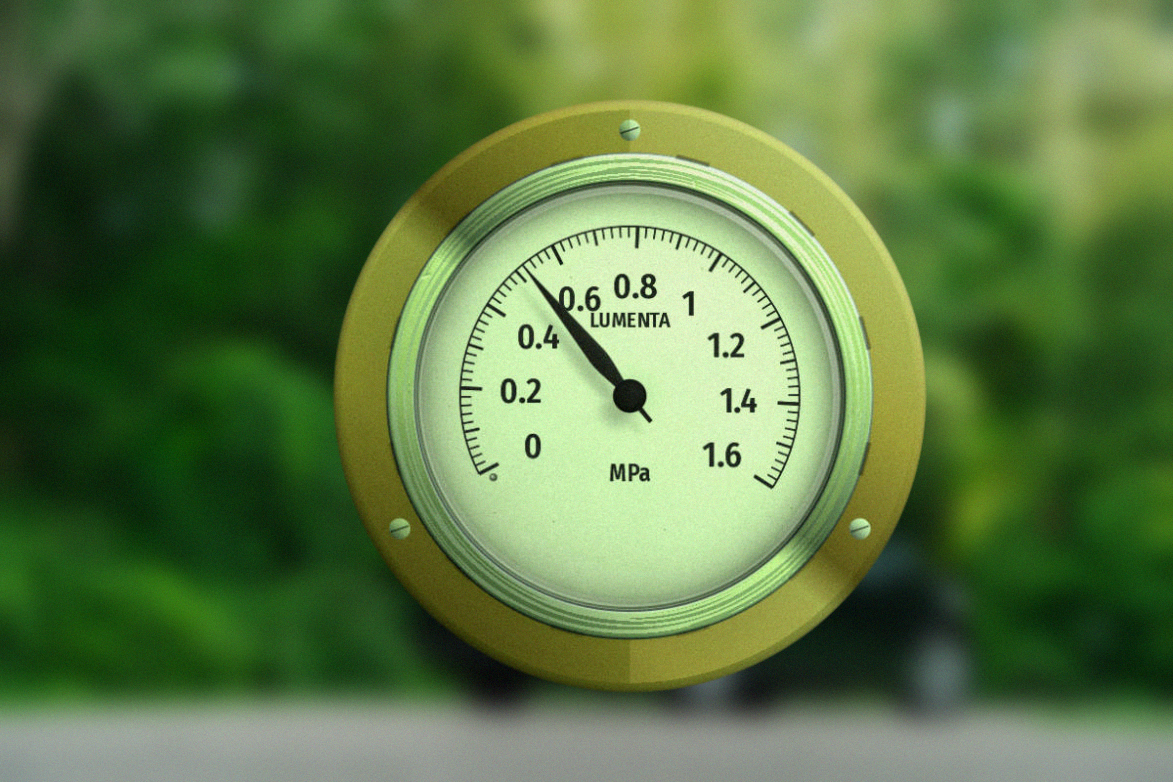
0.52; MPa
